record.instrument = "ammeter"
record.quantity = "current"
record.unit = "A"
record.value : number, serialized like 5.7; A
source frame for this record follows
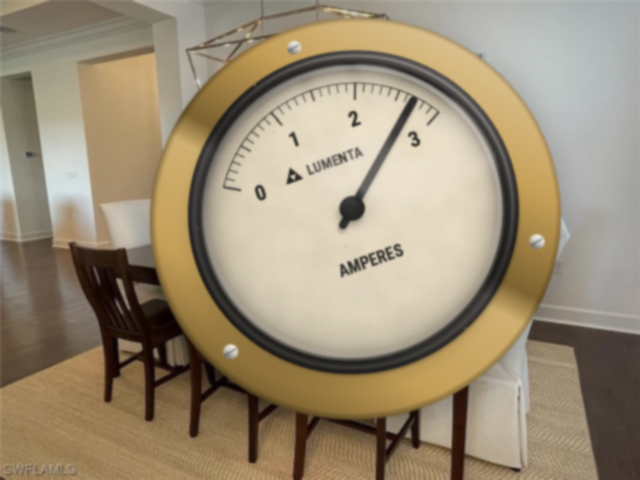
2.7; A
